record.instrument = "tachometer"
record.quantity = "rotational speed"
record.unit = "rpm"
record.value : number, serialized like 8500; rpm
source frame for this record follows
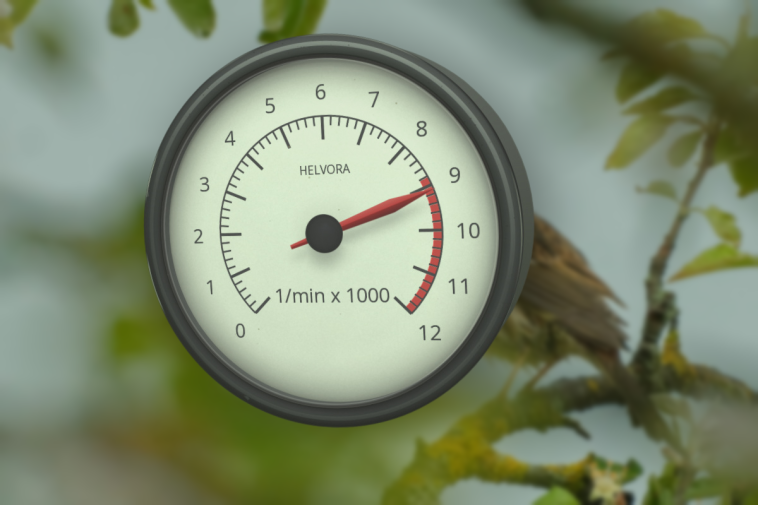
9100; rpm
